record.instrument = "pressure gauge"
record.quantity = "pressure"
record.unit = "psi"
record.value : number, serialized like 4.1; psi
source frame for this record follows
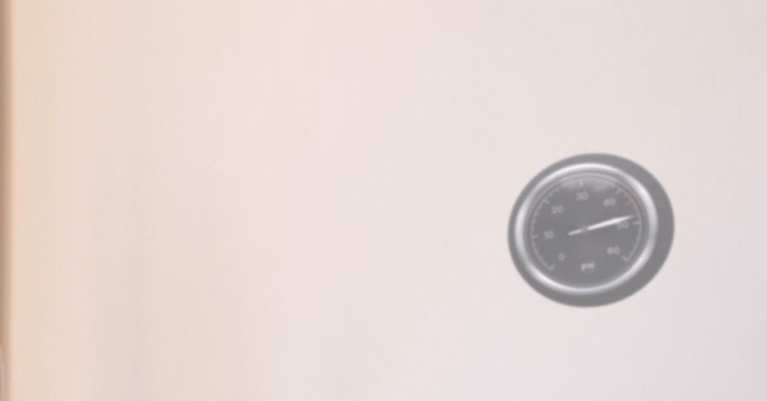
48; psi
